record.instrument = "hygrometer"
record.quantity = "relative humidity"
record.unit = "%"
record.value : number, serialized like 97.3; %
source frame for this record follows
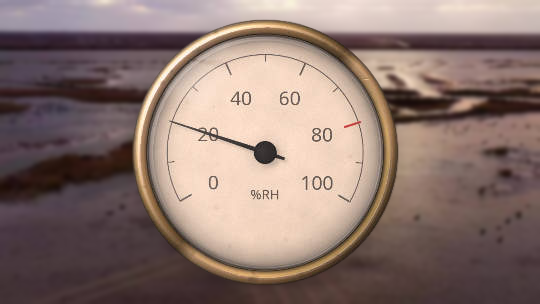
20; %
